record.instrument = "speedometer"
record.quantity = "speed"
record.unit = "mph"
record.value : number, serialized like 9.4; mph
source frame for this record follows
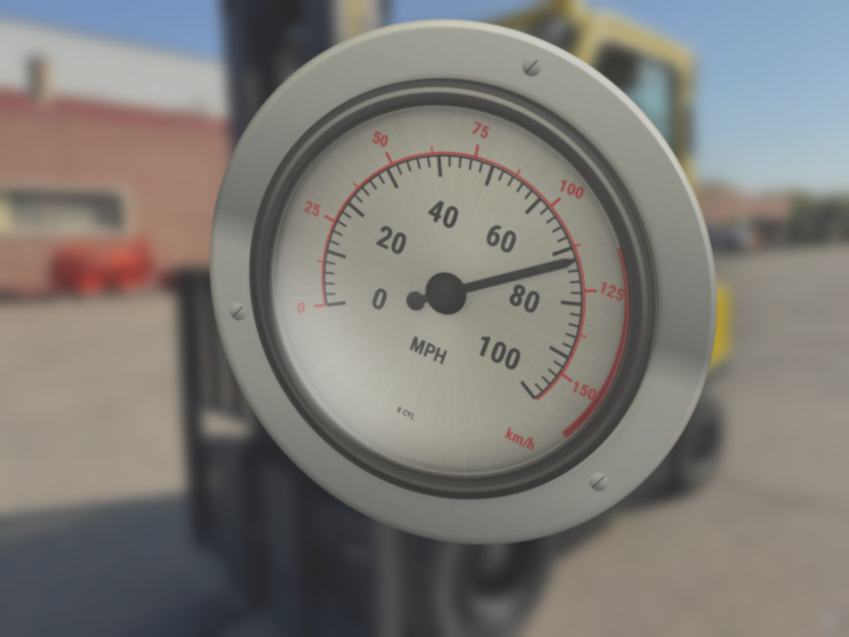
72; mph
